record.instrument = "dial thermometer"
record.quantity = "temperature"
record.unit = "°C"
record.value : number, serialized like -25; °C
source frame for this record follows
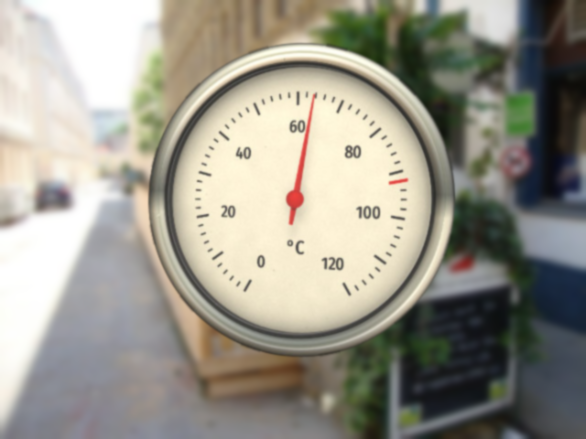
64; °C
